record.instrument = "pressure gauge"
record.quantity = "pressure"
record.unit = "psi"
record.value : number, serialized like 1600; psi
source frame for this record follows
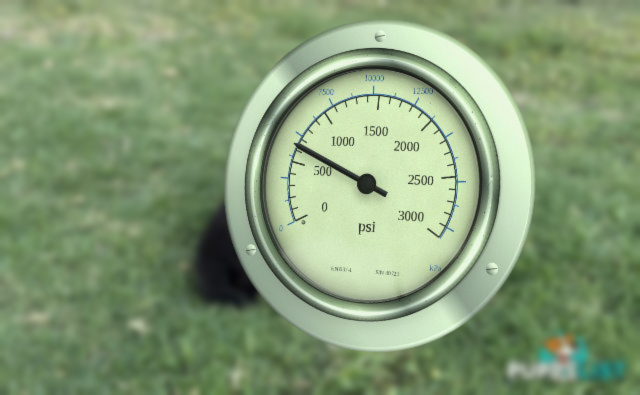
650; psi
